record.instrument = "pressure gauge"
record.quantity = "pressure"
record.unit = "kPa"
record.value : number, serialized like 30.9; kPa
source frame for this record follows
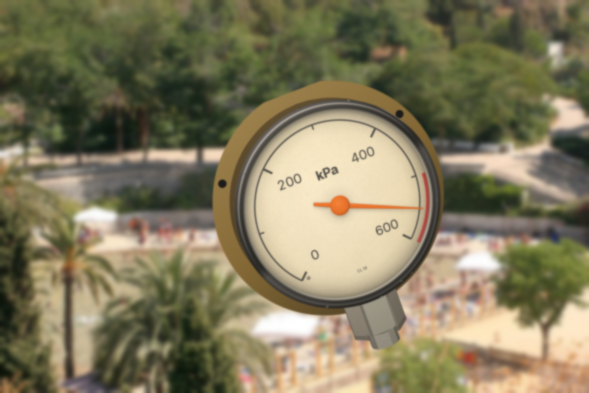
550; kPa
